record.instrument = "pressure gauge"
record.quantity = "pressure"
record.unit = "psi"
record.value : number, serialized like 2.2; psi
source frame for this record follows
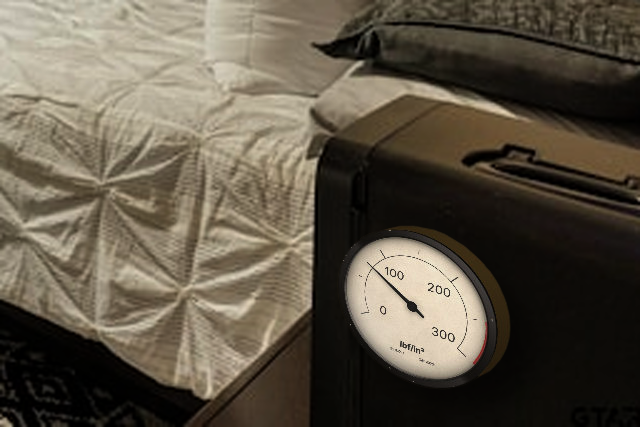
75; psi
